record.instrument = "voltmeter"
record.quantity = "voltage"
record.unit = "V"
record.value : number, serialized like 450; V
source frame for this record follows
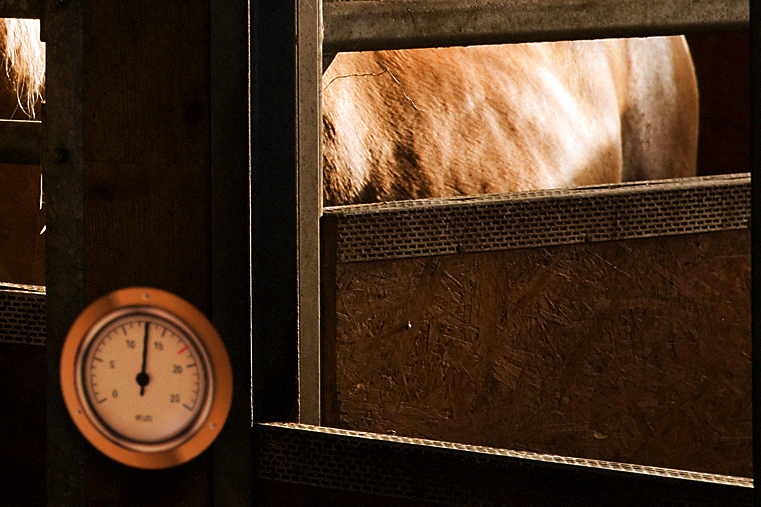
13; V
